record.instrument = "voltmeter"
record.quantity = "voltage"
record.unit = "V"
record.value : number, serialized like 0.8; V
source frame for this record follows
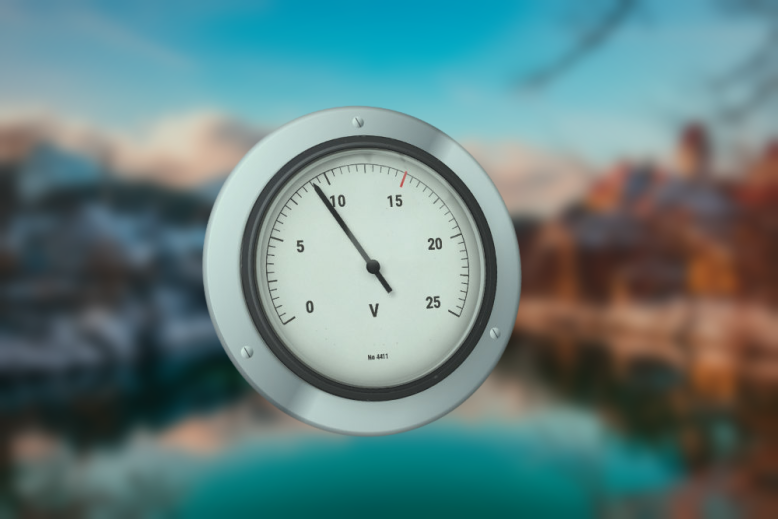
9; V
